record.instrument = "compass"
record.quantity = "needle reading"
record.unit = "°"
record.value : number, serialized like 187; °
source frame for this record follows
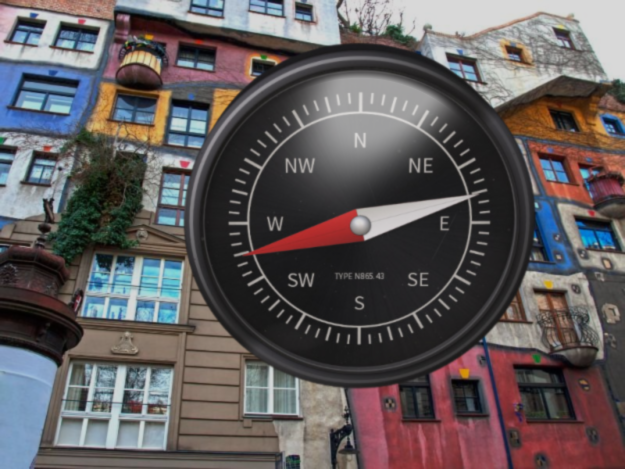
255; °
